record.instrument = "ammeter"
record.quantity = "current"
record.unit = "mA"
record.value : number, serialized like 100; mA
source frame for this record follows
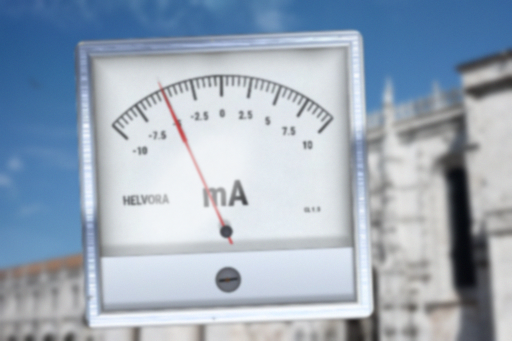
-5; mA
